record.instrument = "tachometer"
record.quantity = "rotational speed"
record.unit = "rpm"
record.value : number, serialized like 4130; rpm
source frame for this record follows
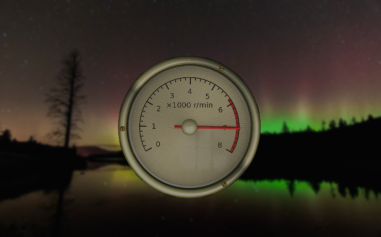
7000; rpm
